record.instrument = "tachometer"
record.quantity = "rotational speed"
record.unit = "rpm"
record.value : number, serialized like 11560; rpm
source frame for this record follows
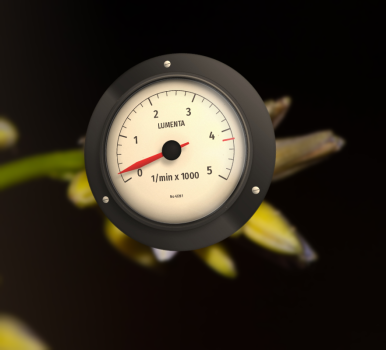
200; rpm
